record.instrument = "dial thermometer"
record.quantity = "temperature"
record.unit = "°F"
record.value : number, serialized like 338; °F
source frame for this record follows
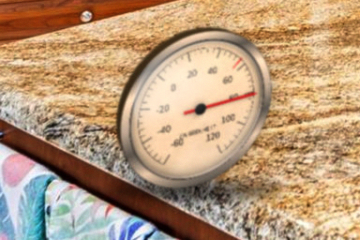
80; °F
